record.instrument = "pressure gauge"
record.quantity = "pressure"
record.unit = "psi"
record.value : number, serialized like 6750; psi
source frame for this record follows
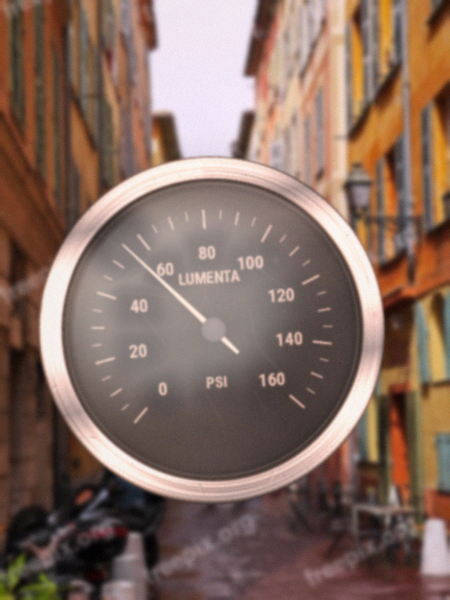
55; psi
